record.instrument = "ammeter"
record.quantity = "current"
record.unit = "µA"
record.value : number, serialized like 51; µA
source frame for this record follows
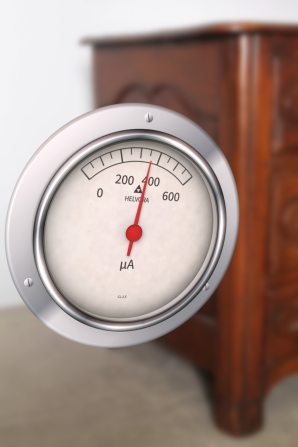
350; µA
